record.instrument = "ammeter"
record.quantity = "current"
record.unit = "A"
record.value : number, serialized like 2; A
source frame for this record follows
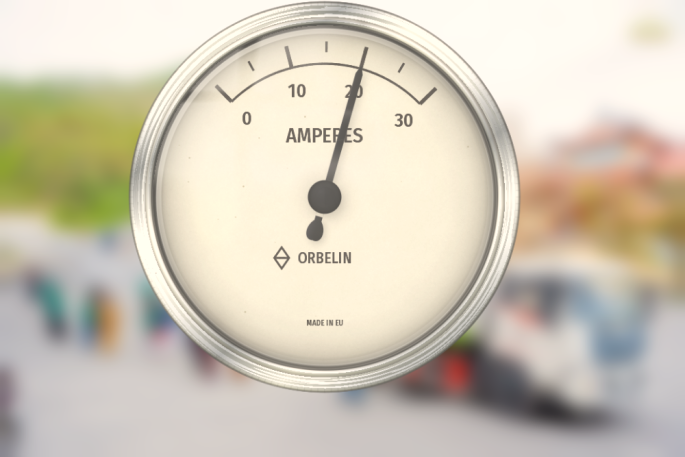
20; A
